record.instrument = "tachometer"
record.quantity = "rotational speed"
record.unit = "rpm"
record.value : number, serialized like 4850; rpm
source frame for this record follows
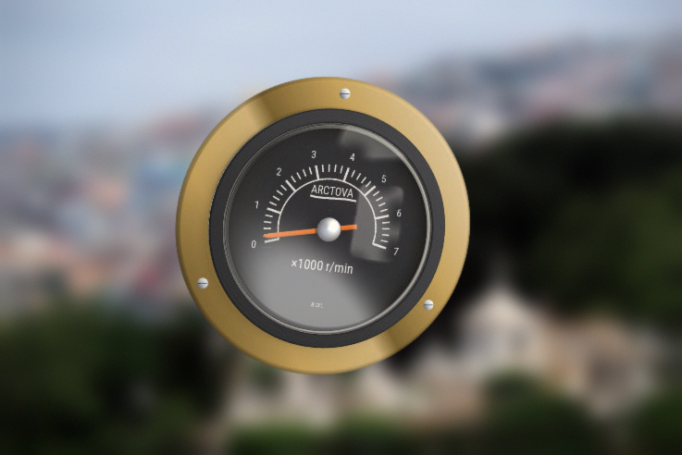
200; rpm
